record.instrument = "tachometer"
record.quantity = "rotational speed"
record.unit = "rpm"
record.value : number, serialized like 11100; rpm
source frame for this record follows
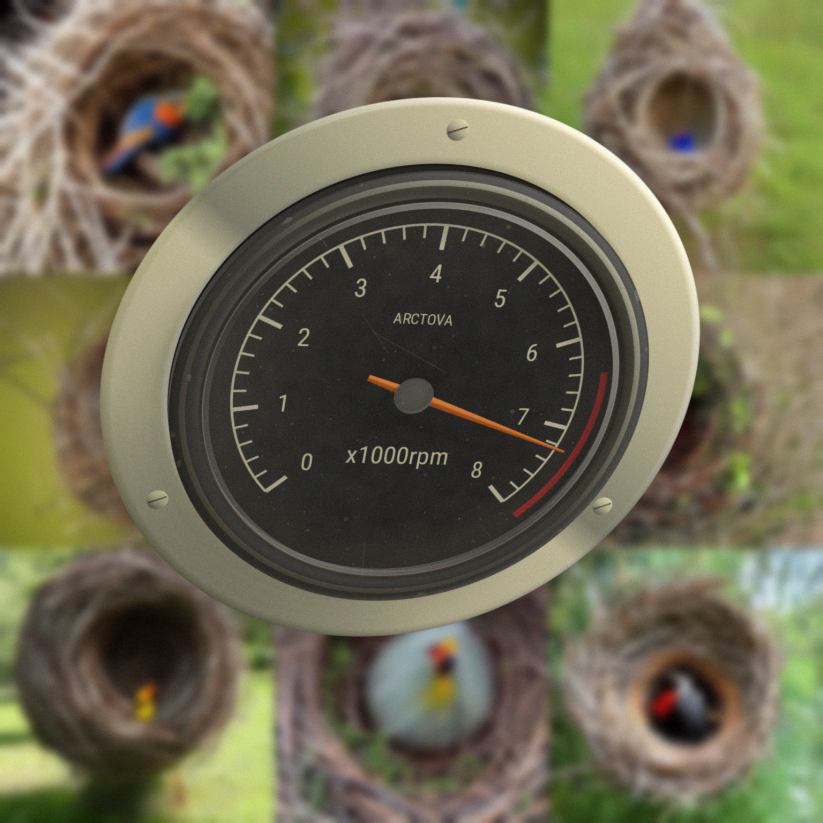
7200; rpm
